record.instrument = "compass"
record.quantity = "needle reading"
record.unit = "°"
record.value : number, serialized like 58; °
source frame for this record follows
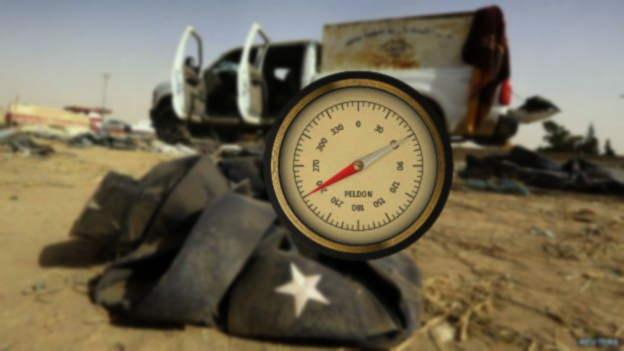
240; °
